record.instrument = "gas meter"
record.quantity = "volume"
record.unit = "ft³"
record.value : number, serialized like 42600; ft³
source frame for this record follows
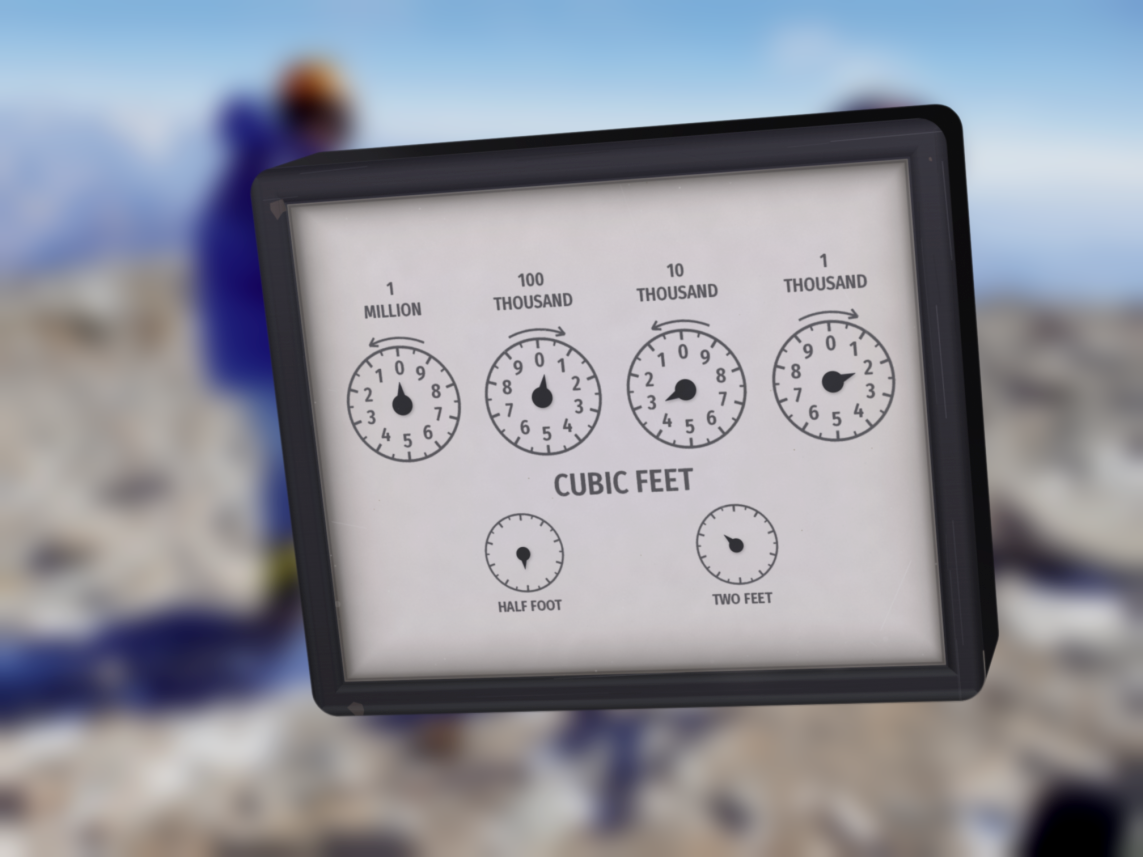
3200; ft³
